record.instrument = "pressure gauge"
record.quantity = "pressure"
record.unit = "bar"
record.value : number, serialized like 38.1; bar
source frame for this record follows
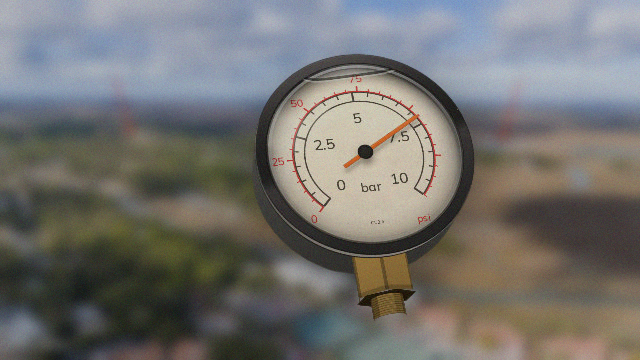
7.25; bar
